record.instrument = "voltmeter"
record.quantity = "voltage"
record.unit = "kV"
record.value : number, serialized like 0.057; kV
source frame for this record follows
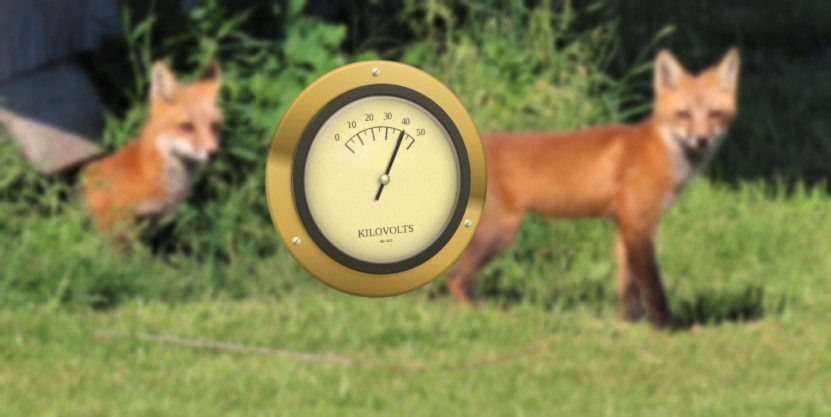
40; kV
